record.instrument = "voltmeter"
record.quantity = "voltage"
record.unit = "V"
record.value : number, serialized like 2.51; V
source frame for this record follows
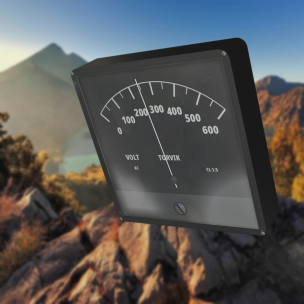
250; V
